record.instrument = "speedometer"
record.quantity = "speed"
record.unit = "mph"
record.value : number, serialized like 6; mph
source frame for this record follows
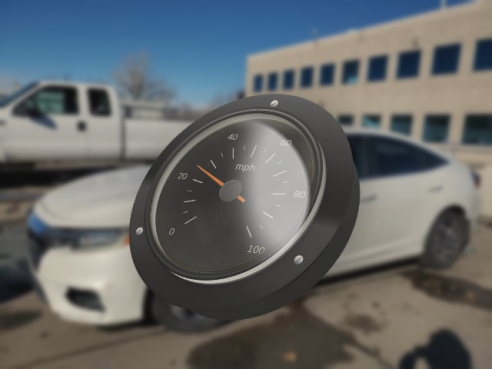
25; mph
